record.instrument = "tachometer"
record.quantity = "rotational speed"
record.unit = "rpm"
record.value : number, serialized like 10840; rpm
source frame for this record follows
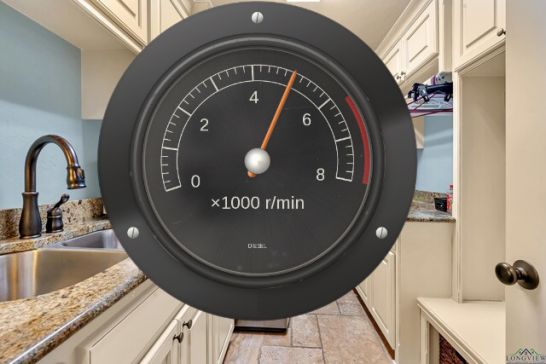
5000; rpm
